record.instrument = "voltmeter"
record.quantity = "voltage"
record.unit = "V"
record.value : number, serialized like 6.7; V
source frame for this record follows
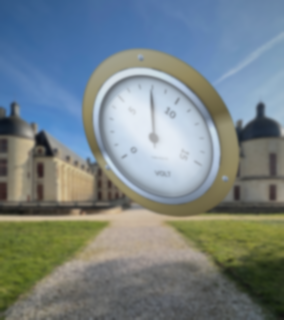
8; V
